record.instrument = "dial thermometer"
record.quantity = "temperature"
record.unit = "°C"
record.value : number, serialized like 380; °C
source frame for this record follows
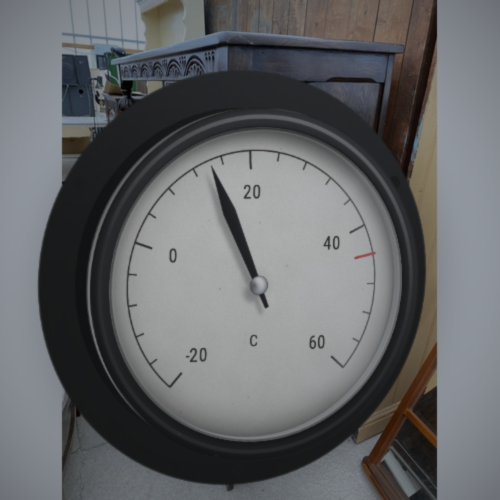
14; °C
